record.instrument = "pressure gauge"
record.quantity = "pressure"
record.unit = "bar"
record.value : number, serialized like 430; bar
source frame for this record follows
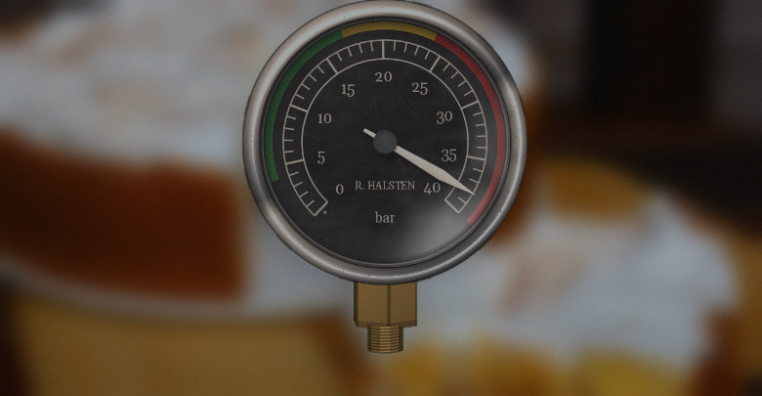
38; bar
